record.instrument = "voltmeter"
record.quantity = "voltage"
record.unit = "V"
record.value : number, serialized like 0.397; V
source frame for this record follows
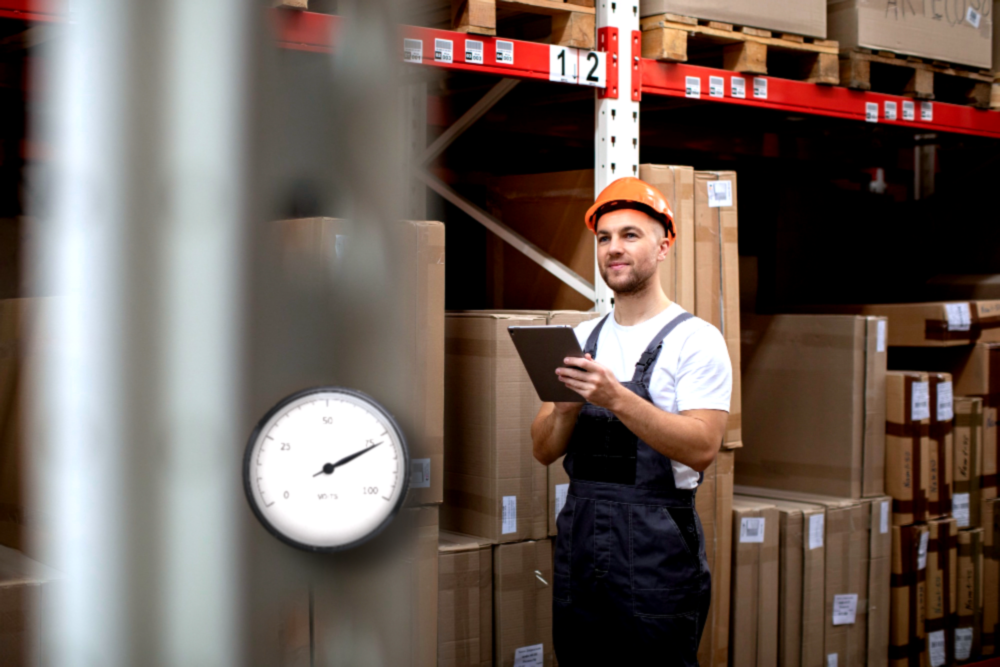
77.5; V
